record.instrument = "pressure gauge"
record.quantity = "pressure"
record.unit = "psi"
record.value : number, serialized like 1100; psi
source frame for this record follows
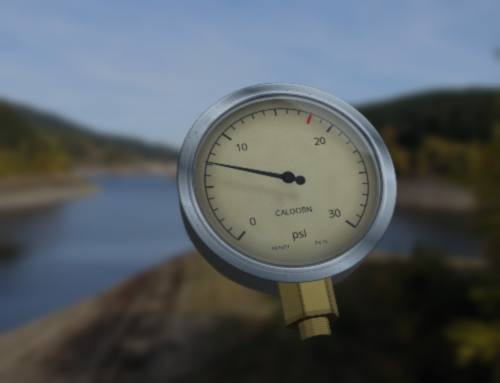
7; psi
